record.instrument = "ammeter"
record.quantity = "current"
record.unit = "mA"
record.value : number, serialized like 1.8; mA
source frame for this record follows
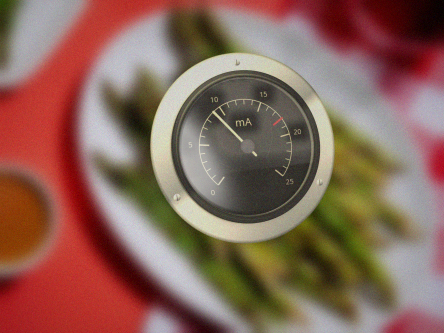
9; mA
